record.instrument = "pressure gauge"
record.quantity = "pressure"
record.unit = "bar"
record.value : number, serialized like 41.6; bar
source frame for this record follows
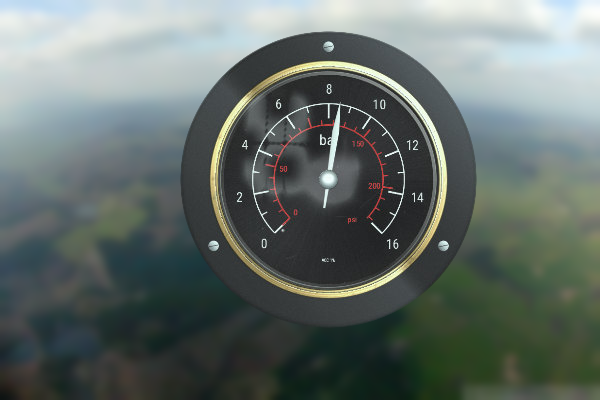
8.5; bar
